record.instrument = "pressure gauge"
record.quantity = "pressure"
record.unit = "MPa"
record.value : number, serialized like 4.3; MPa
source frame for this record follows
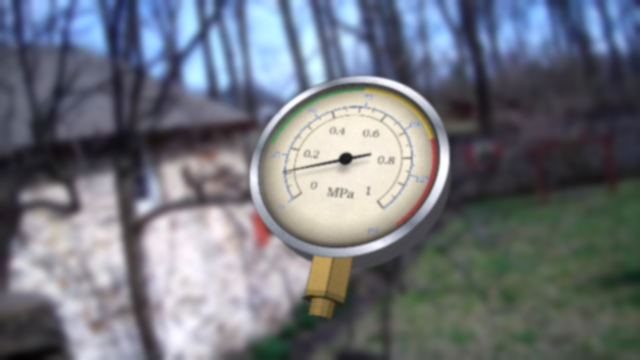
0.1; MPa
